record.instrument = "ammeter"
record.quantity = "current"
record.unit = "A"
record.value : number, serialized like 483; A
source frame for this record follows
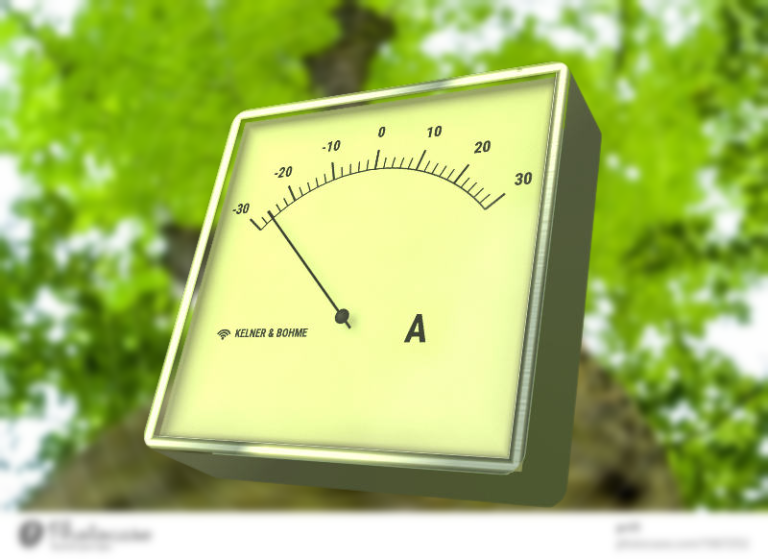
-26; A
